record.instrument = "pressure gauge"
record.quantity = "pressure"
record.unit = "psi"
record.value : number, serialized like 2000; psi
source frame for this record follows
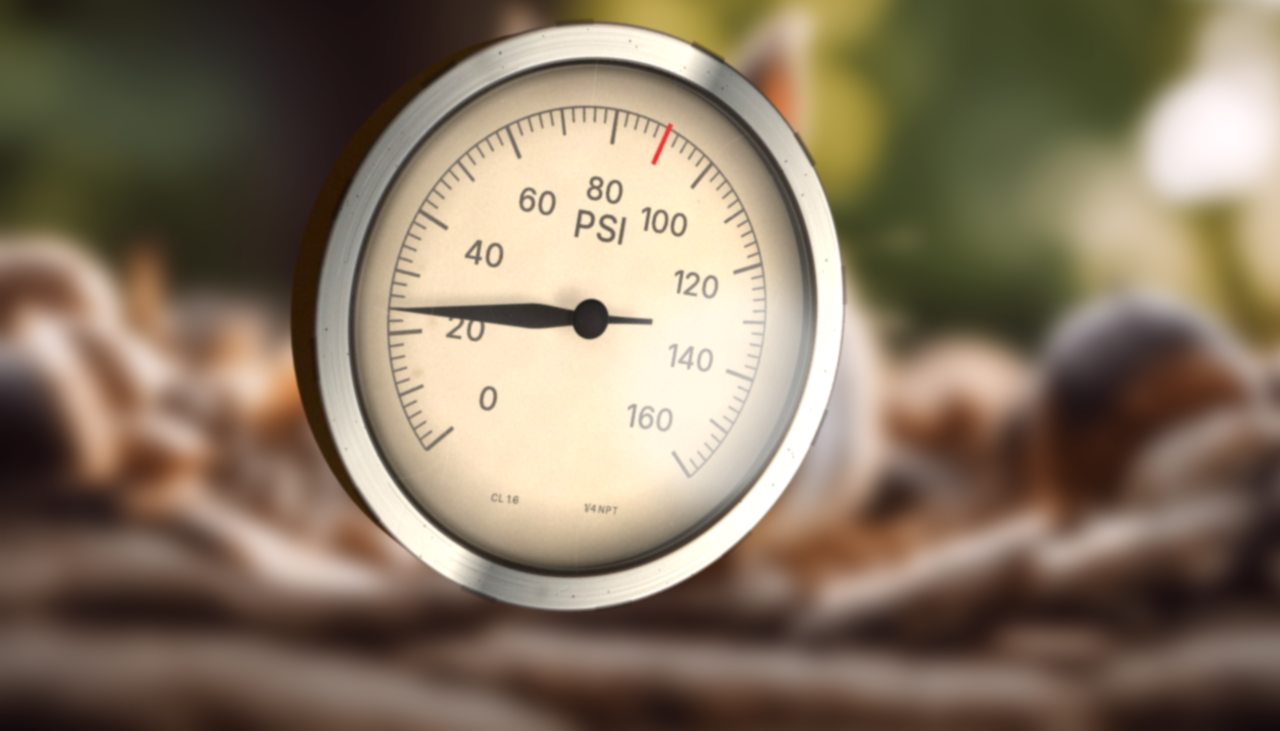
24; psi
